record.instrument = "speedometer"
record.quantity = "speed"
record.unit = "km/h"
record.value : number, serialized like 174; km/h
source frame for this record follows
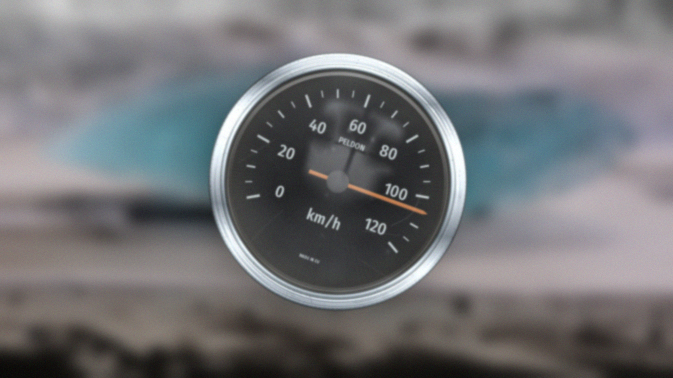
105; km/h
